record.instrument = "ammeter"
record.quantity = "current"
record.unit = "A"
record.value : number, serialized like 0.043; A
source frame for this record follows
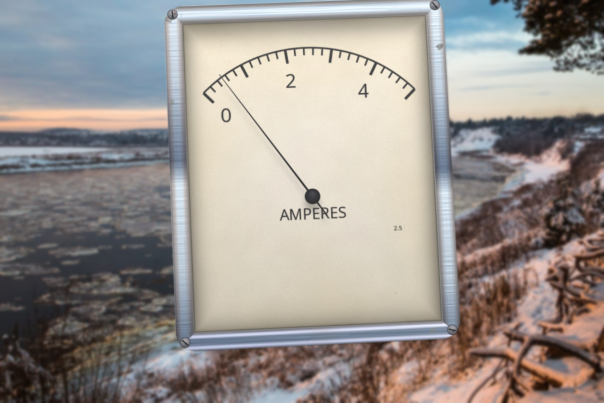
0.5; A
